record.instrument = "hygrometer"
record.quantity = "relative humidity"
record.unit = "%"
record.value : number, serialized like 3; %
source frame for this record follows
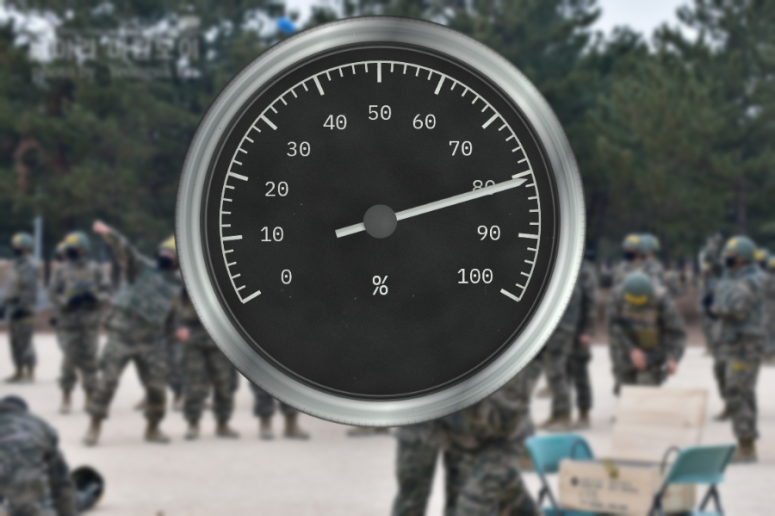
81; %
